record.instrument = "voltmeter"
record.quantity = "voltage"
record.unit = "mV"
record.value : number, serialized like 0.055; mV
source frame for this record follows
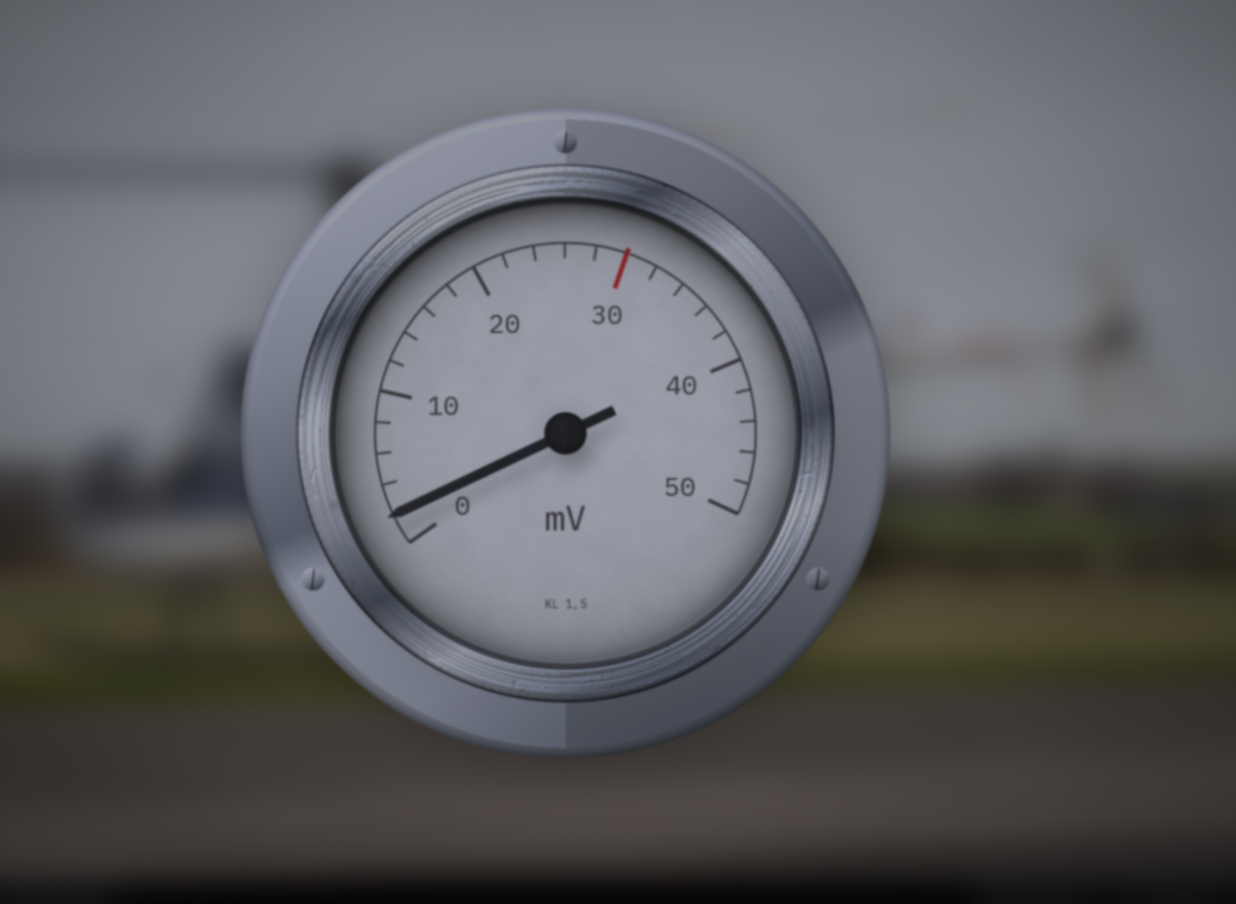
2; mV
